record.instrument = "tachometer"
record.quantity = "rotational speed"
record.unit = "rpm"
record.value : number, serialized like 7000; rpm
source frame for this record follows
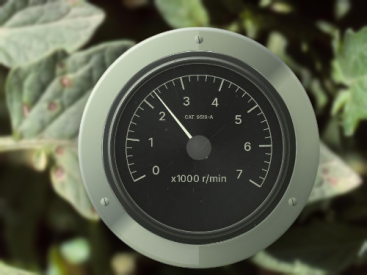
2300; rpm
